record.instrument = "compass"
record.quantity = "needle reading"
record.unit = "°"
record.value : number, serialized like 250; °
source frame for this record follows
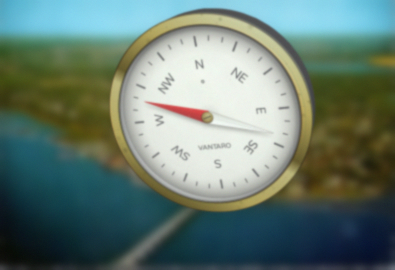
290; °
